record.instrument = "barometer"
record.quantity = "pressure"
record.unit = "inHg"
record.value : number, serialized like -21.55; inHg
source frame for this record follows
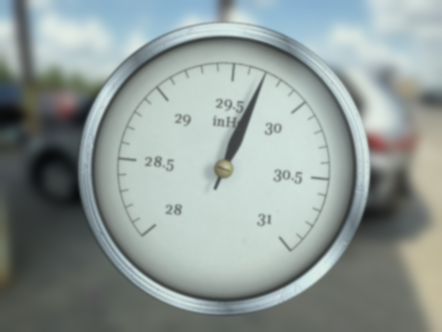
29.7; inHg
